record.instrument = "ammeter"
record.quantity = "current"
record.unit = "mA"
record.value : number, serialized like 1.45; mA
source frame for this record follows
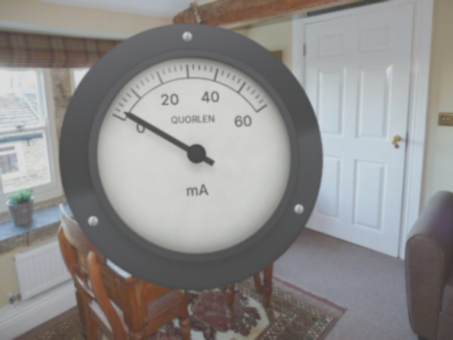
2; mA
